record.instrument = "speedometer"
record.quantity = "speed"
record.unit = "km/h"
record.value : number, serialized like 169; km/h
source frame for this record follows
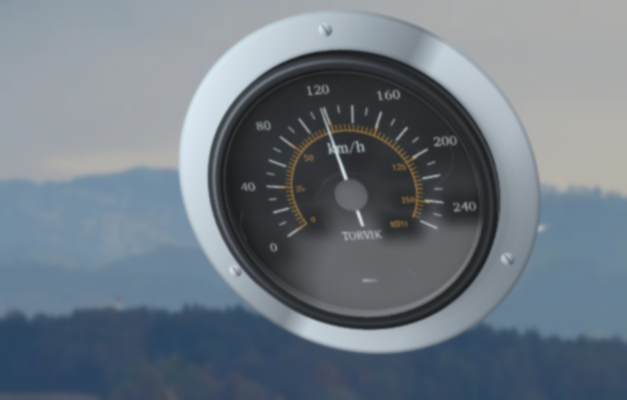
120; km/h
